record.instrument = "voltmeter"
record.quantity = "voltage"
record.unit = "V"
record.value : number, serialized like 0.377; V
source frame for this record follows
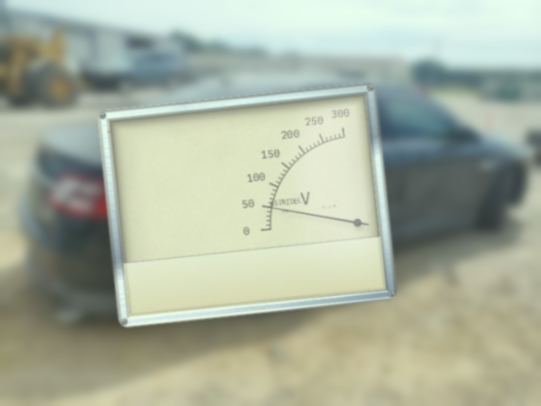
50; V
